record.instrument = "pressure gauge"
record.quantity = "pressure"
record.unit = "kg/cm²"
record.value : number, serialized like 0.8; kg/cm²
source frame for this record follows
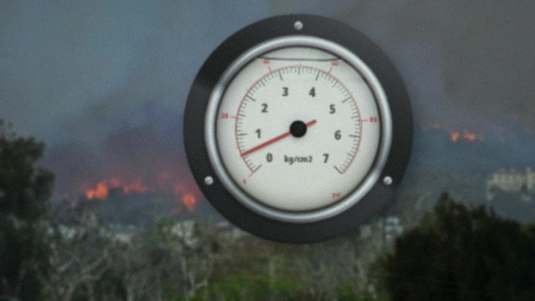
0.5; kg/cm²
